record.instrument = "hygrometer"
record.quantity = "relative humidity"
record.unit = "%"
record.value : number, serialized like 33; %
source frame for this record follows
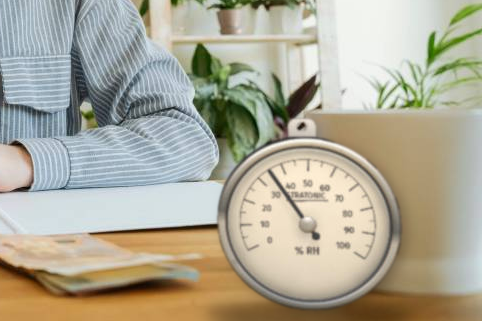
35; %
